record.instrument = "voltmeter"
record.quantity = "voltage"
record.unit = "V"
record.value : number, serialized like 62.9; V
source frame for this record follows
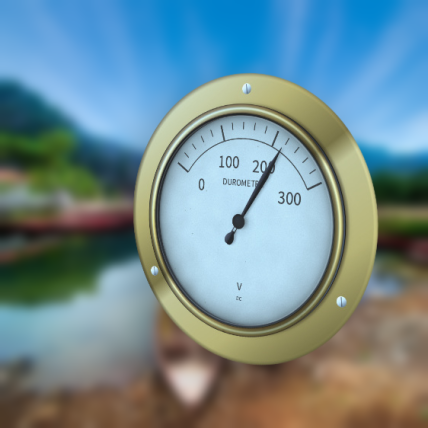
220; V
